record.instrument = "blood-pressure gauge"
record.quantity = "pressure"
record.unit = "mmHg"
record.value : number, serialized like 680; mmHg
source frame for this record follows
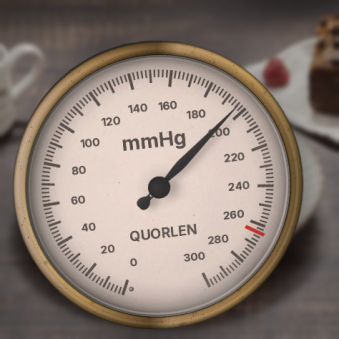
196; mmHg
